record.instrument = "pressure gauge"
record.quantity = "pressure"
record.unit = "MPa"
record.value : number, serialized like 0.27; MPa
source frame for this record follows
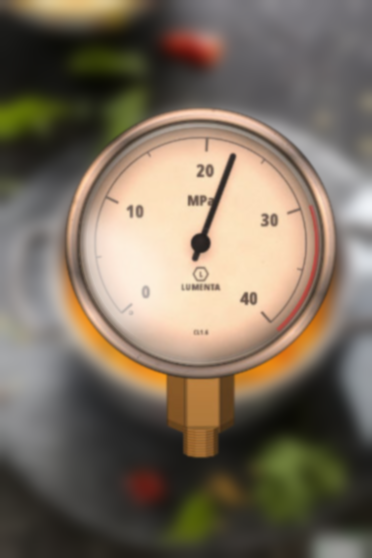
22.5; MPa
